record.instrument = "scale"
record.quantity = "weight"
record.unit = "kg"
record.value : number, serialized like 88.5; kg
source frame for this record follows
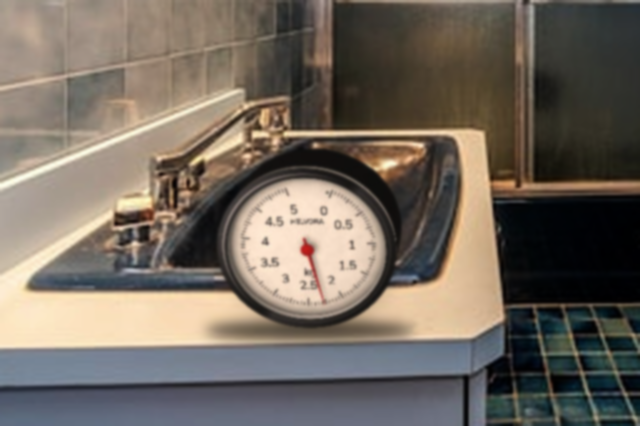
2.25; kg
